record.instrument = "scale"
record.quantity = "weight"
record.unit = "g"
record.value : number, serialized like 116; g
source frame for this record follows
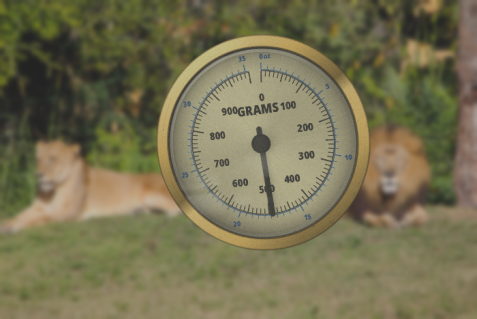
490; g
